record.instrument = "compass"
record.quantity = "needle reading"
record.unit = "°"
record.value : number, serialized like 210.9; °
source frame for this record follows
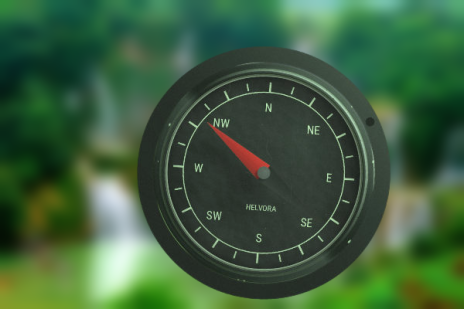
307.5; °
